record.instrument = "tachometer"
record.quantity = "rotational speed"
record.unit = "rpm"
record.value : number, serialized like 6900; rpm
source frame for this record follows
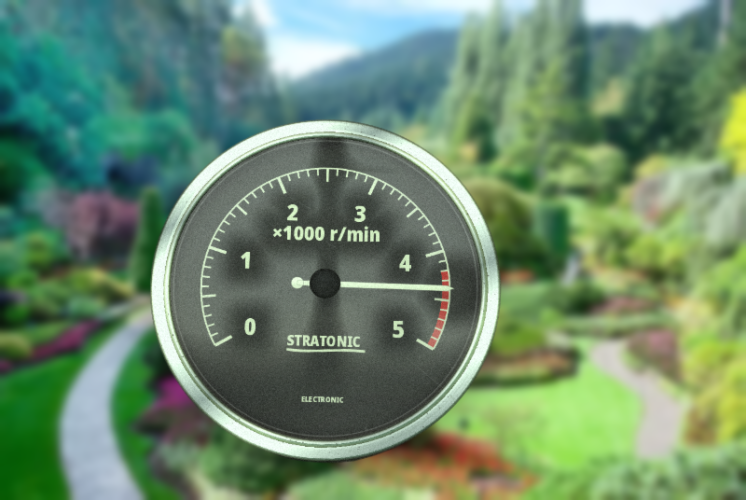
4400; rpm
